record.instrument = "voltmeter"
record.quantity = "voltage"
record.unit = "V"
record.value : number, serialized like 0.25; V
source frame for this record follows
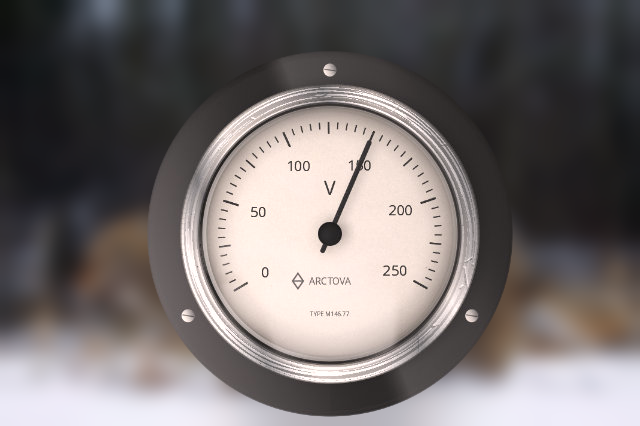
150; V
